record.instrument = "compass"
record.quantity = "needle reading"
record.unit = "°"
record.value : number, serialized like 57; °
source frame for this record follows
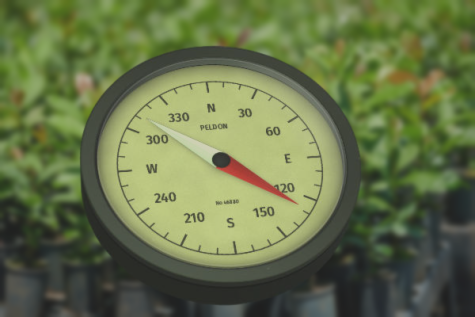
130; °
